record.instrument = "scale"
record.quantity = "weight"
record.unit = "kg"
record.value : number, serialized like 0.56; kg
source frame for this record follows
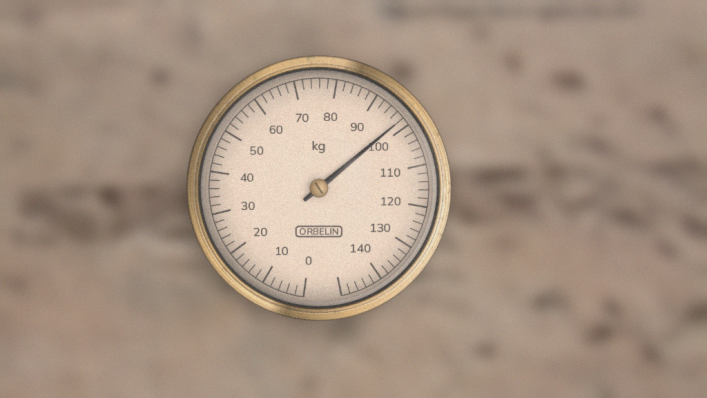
98; kg
